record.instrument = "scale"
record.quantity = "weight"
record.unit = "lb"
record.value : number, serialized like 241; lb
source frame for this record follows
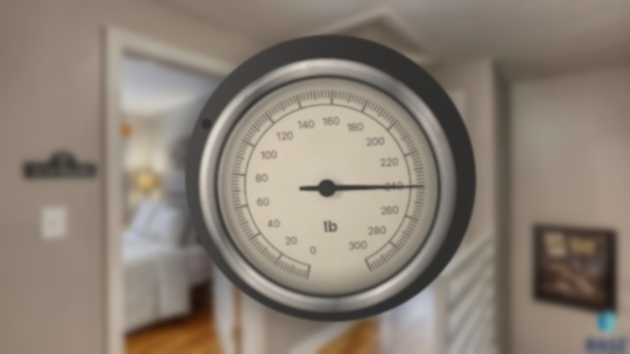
240; lb
